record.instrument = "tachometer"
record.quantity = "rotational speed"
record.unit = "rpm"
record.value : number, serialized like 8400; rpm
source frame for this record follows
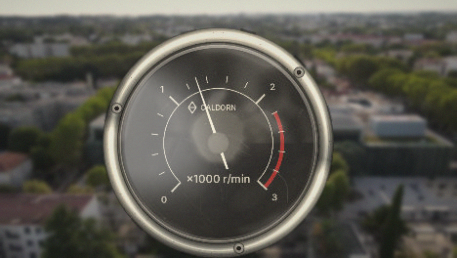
1300; rpm
